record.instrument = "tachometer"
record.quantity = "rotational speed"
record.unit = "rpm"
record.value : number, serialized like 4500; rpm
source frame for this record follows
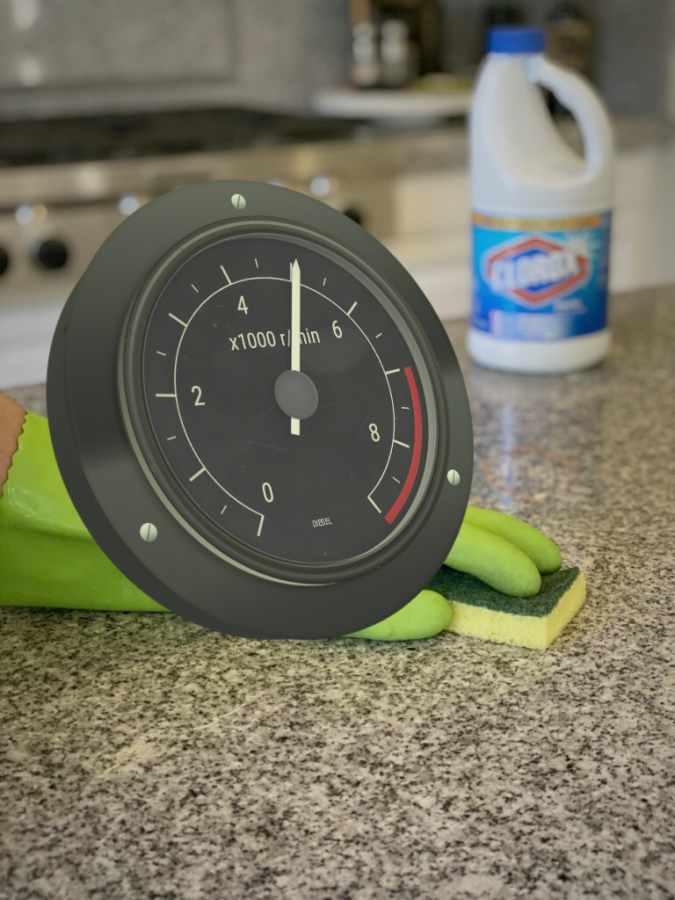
5000; rpm
